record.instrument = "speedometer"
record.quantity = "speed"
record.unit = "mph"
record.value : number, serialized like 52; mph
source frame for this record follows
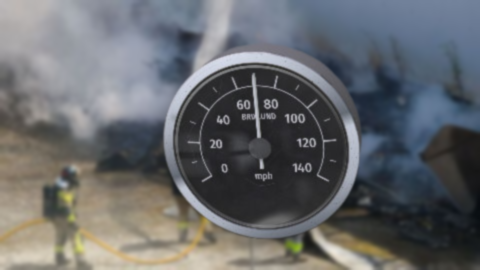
70; mph
